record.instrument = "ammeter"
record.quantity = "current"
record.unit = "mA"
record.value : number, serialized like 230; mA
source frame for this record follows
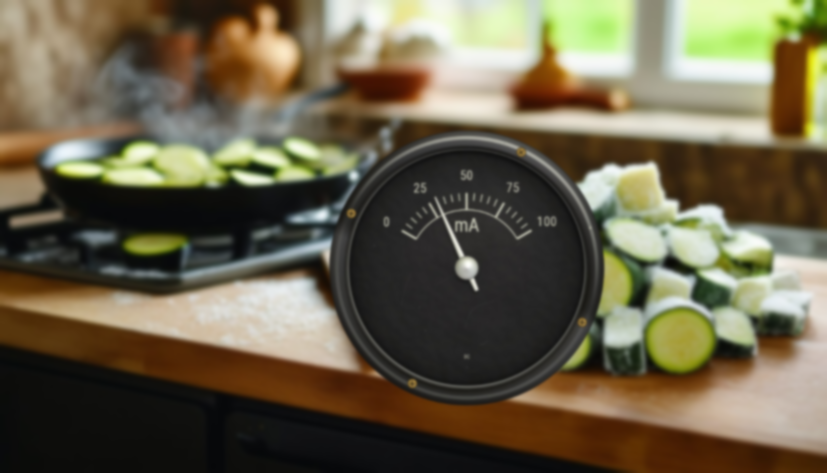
30; mA
